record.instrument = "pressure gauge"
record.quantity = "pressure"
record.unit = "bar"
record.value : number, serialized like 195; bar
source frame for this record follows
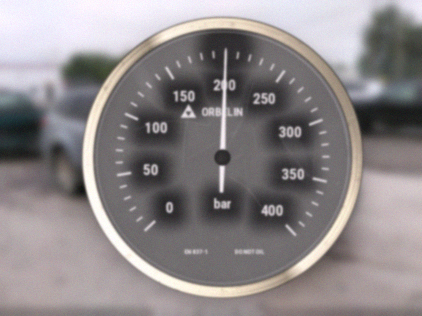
200; bar
